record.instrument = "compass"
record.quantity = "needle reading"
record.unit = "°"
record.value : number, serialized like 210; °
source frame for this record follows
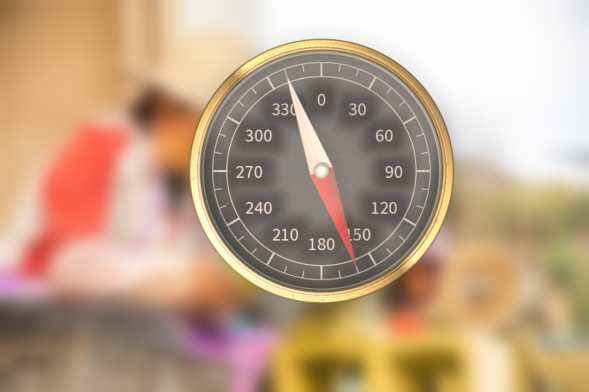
160; °
